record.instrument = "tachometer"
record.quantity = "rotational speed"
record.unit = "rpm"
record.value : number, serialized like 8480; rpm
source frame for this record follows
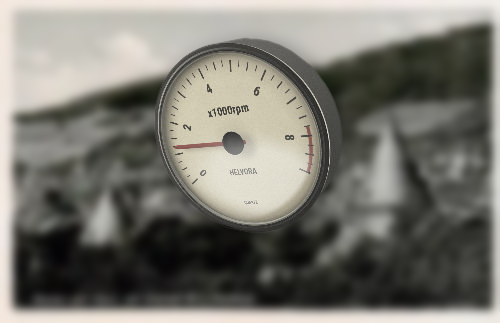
1250; rpm
